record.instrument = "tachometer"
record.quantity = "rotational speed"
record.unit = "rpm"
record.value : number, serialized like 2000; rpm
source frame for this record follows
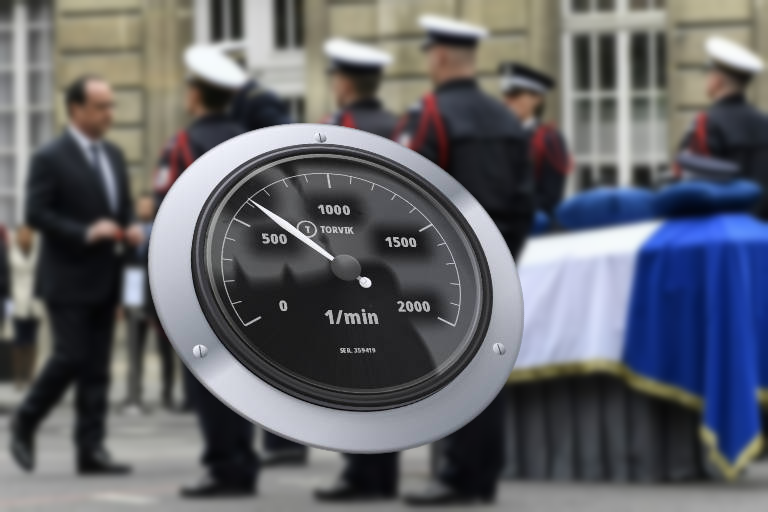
600; rpm
